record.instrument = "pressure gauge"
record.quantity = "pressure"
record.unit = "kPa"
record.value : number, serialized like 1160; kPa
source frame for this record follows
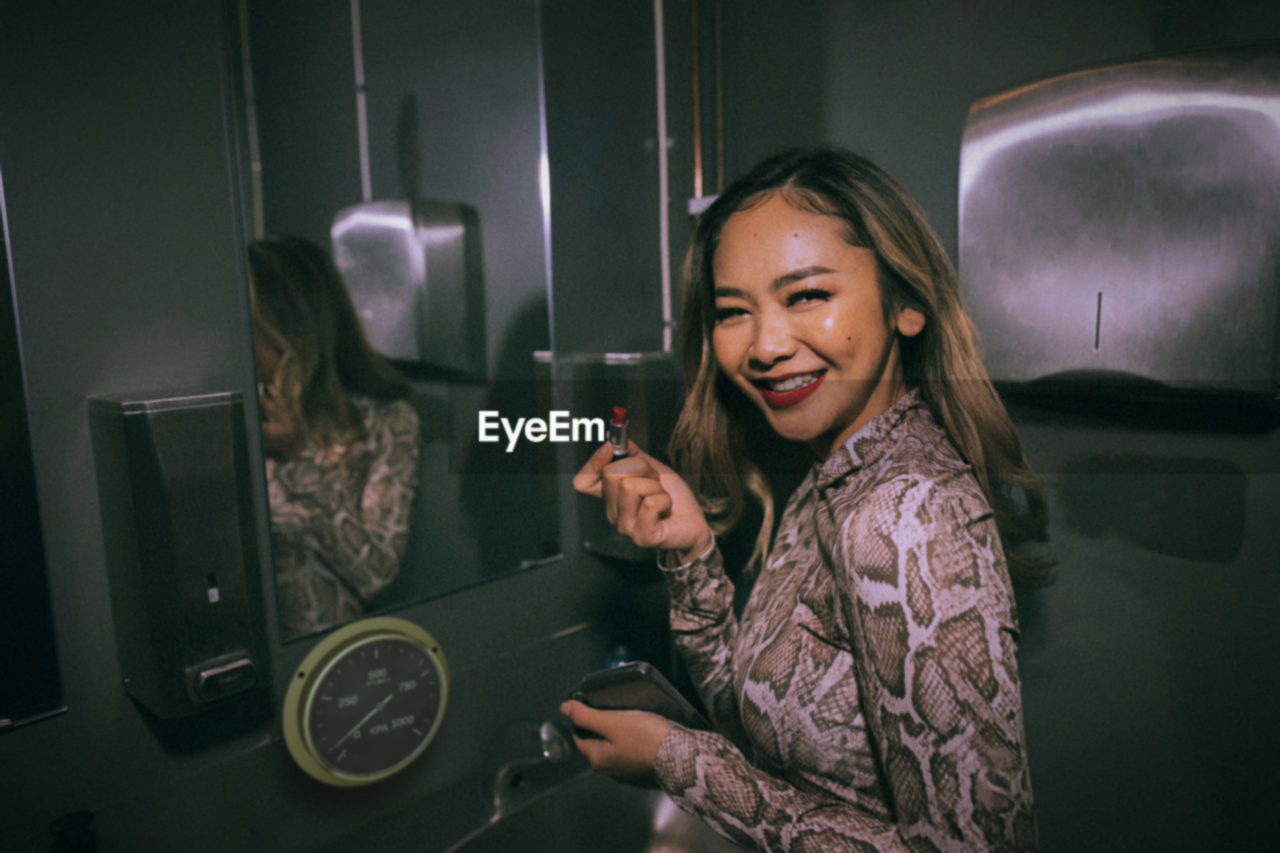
50; kPa
